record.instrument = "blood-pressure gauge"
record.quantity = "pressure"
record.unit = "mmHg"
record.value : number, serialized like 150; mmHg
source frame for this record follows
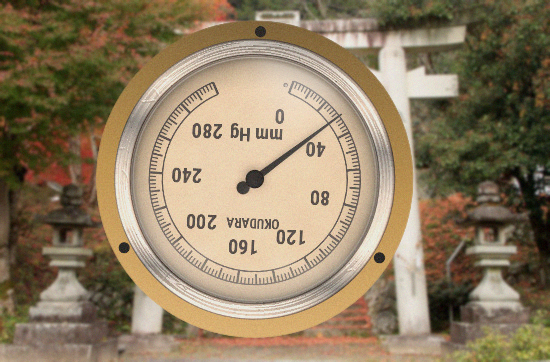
30; mmHg
